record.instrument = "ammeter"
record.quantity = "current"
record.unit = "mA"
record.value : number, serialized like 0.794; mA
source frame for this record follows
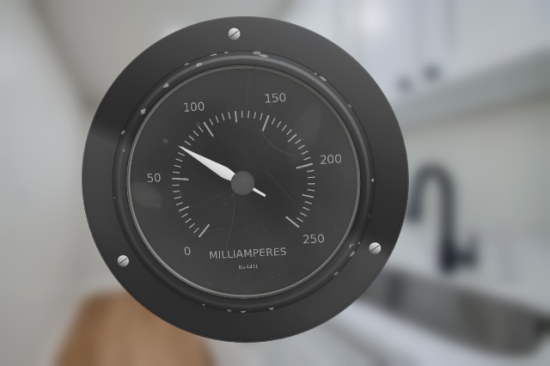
75; mA
